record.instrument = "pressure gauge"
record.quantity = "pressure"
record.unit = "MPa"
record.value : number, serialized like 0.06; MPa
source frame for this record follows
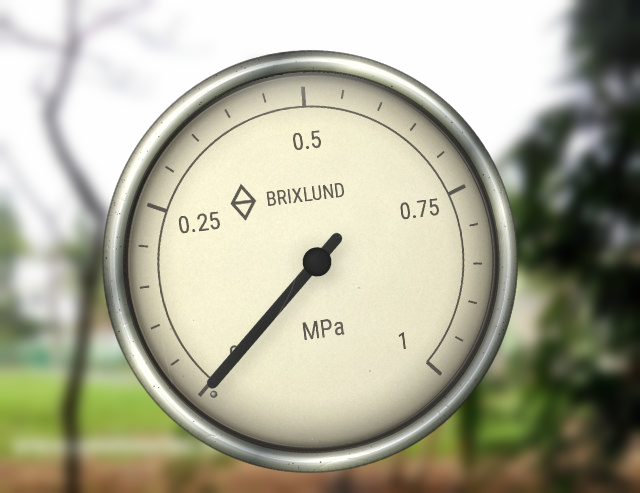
0; MPa
